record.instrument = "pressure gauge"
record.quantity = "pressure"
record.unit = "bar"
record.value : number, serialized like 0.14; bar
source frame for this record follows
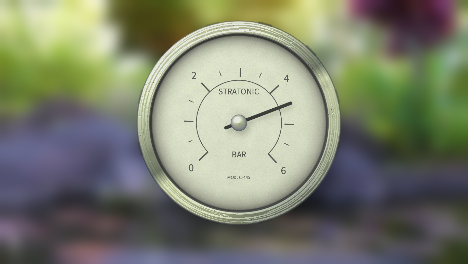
4.5; bar
